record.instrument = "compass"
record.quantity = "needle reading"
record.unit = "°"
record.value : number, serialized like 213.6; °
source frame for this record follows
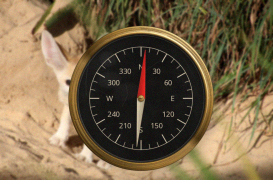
5; °
